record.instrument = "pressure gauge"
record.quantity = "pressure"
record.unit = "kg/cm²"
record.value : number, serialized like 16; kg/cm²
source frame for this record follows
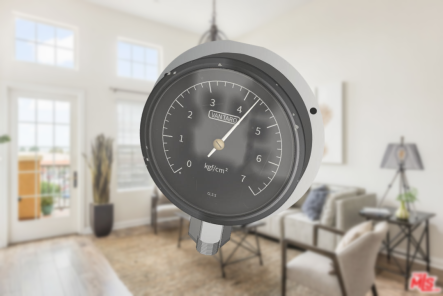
4.3; kg/cm²
